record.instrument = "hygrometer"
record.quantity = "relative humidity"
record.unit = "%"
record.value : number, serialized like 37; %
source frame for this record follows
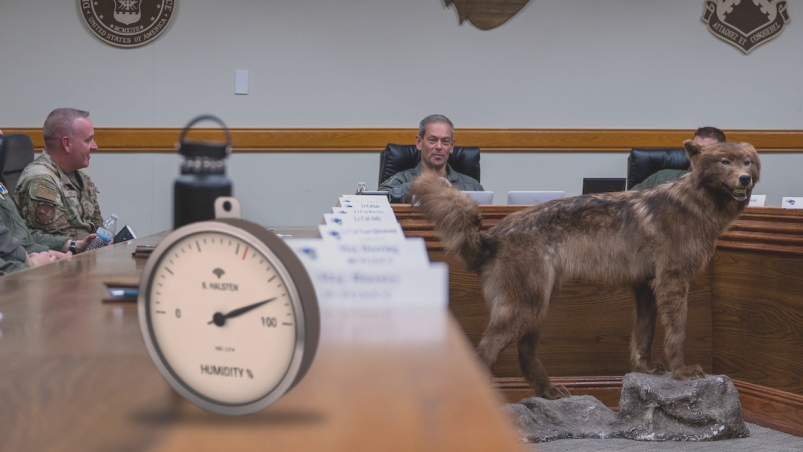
88; %
